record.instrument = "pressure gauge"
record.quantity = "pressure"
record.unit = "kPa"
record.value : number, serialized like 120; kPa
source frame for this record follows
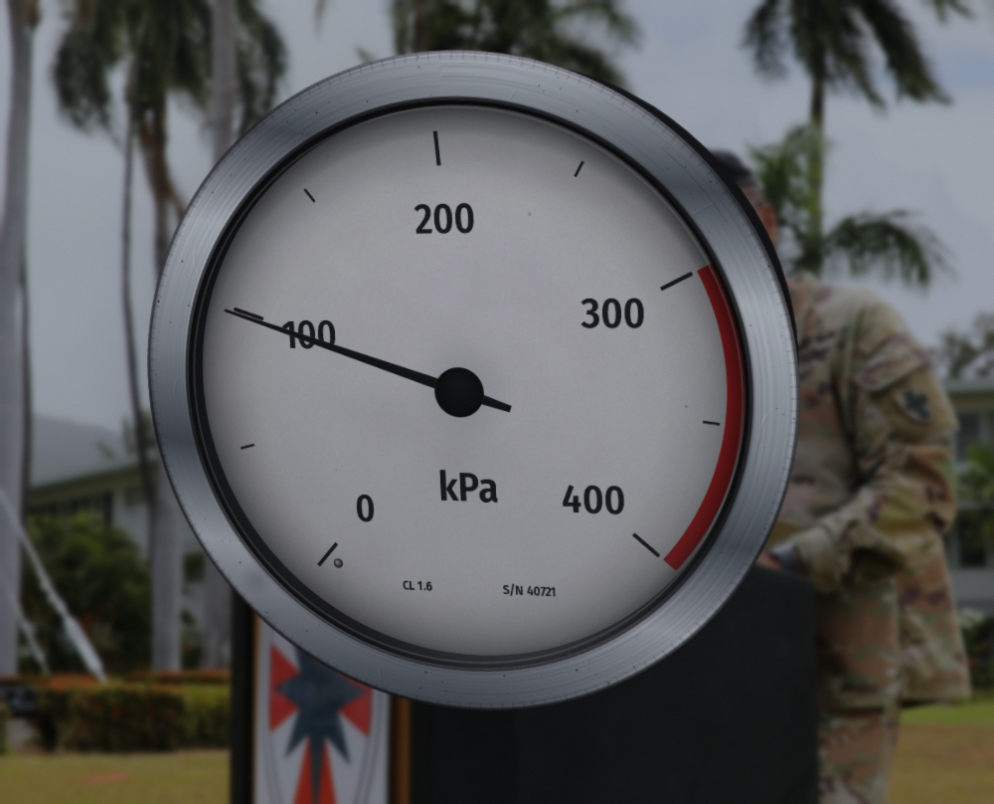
100; kPa
